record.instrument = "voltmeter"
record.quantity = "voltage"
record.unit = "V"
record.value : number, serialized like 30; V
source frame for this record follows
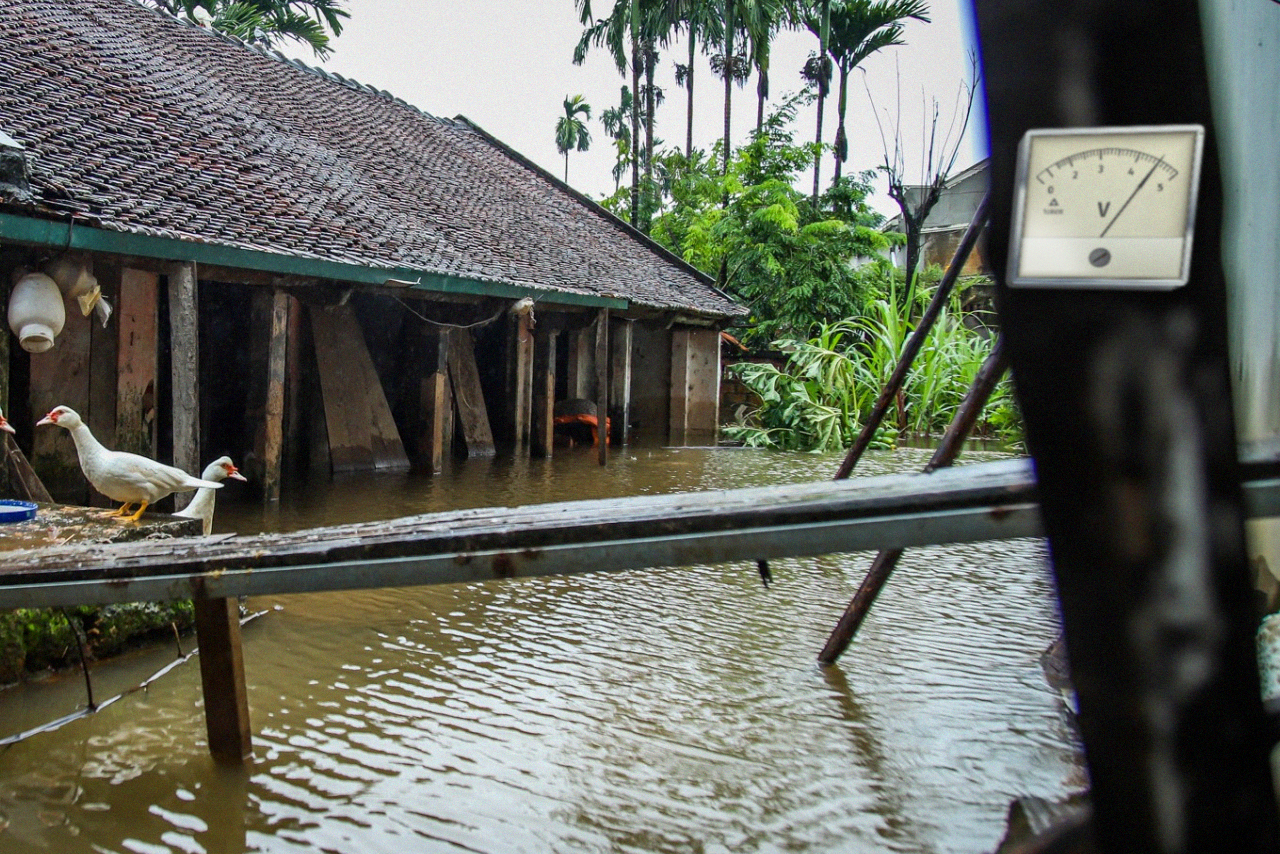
4.5; V
